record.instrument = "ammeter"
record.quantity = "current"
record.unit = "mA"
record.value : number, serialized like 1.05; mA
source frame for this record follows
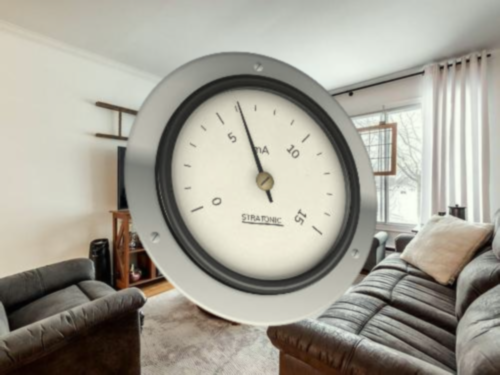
6; mA
